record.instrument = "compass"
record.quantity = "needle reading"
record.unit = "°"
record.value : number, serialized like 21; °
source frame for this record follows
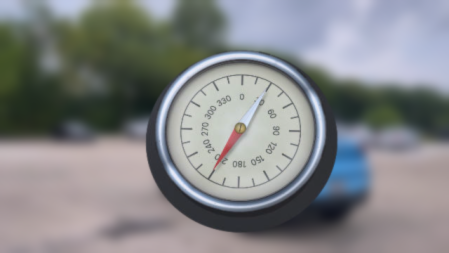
210; °
